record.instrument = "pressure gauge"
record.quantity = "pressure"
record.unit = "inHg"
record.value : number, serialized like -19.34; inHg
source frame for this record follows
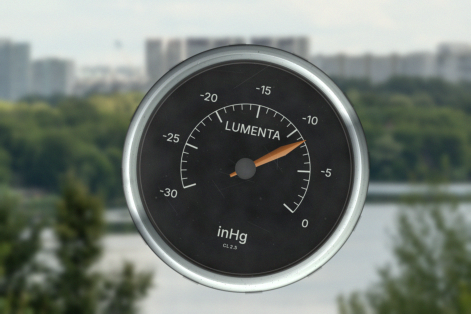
-8.5; inHg
